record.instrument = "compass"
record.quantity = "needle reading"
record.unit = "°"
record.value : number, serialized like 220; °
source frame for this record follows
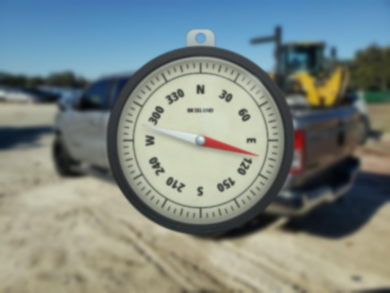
105; °
